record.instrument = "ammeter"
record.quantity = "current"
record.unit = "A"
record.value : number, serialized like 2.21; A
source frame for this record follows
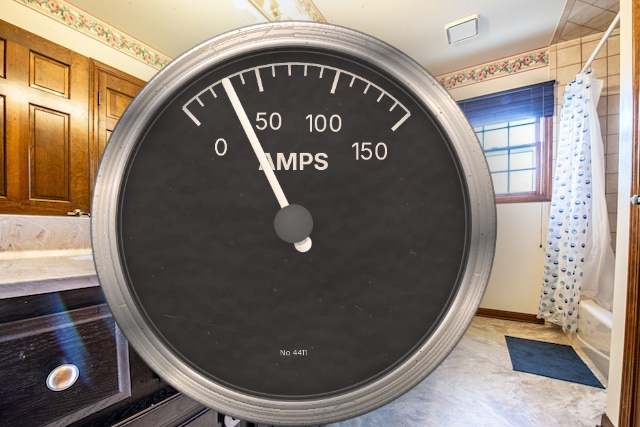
30; A
